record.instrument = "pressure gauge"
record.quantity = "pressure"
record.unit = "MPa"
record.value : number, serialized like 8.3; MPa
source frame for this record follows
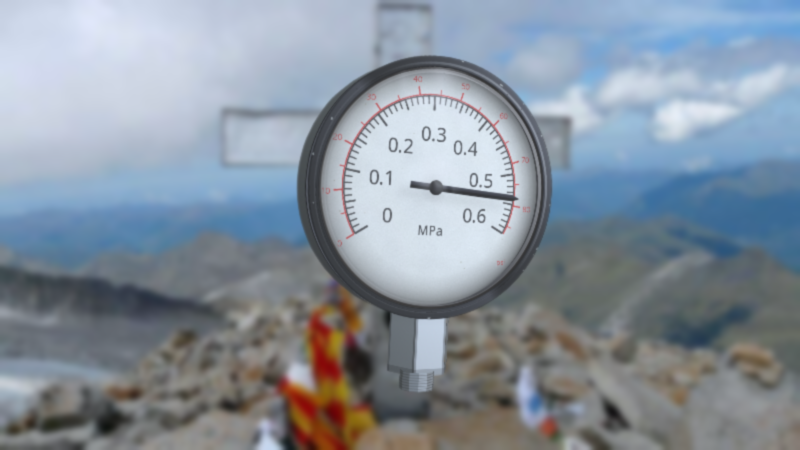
0.54; MPa
